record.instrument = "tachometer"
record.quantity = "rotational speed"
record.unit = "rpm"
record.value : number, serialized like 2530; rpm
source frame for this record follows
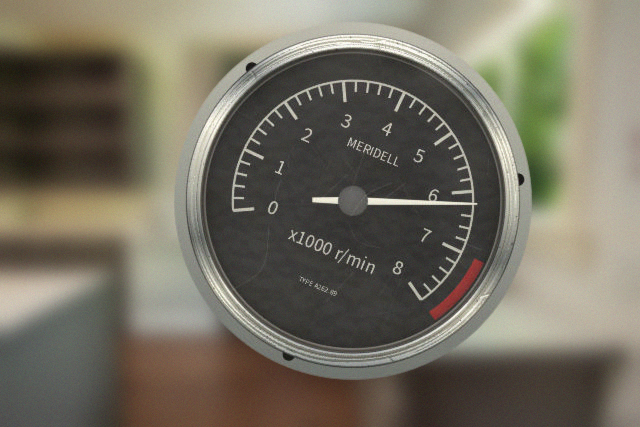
6200; rpm
